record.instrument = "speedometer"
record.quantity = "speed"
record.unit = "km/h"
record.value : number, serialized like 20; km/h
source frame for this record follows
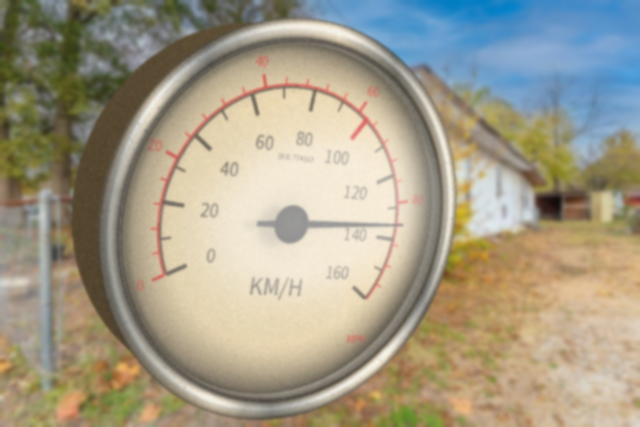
135; km/h
